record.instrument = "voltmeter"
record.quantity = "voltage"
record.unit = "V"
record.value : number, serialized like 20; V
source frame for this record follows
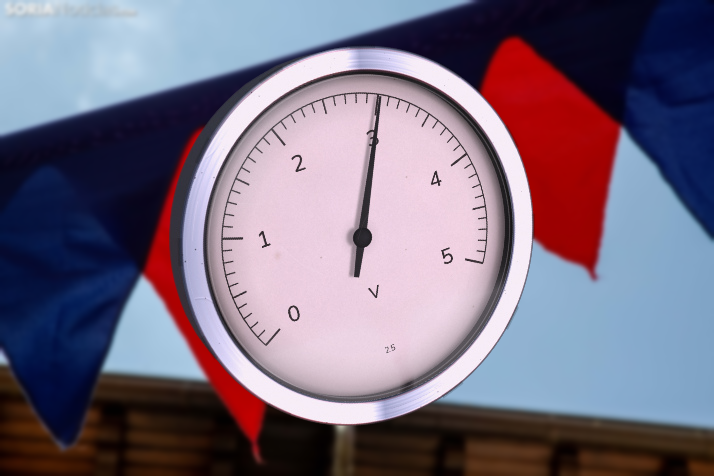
3; V
